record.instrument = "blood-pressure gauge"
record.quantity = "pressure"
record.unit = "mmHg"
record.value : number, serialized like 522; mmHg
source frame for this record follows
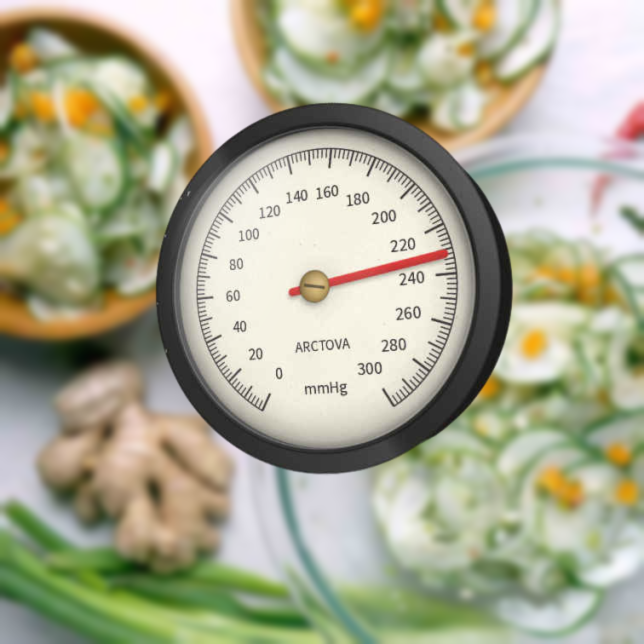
232; mmHg
